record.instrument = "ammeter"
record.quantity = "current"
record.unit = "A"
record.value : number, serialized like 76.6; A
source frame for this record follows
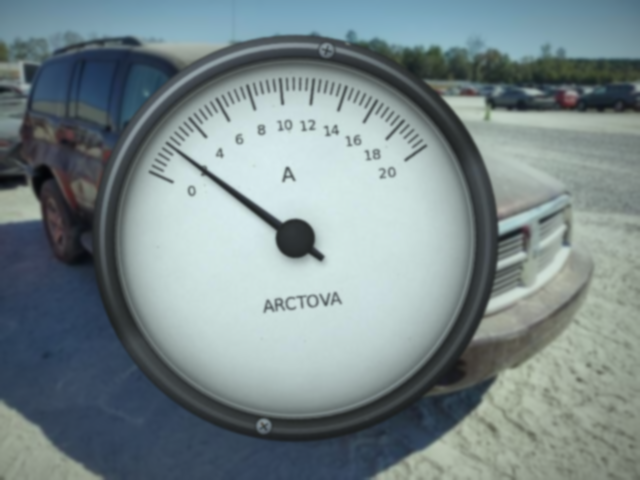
2; A
